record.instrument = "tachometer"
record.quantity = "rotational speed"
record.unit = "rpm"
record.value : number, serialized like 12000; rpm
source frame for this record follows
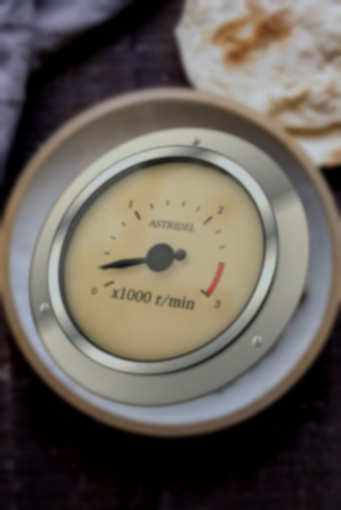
200; rpm
